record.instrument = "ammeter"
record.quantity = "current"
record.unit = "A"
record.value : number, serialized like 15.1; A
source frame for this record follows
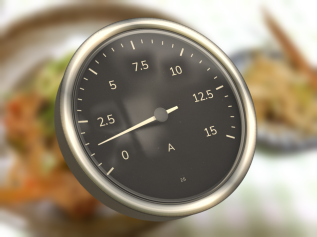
1.25; A
